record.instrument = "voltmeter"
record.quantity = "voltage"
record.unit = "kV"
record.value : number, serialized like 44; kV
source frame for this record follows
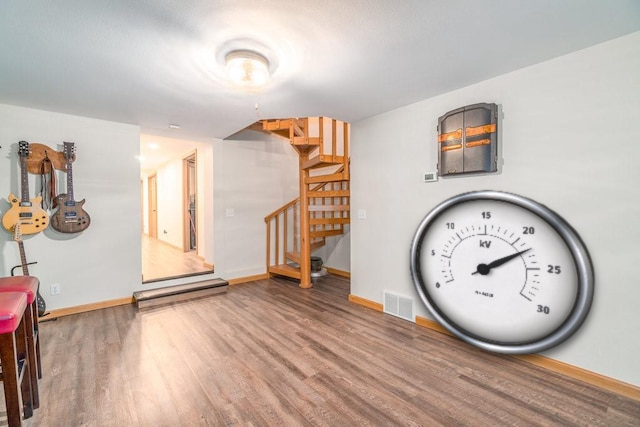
22; kV
